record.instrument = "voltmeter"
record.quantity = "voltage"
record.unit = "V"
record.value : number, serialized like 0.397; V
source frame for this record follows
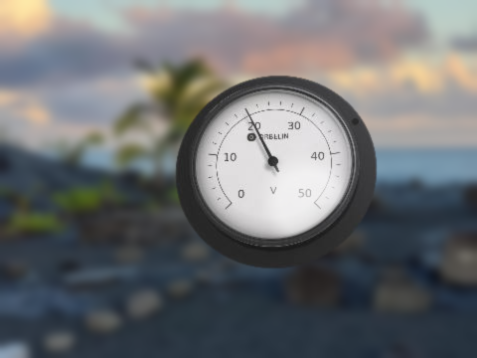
20; V
